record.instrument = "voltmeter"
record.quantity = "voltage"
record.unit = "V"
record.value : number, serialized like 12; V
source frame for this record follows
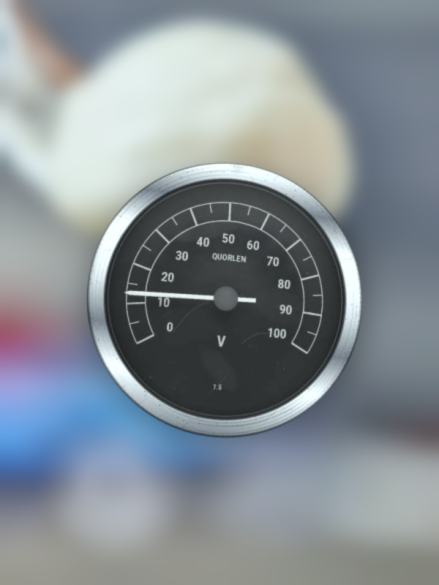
12.5; V
